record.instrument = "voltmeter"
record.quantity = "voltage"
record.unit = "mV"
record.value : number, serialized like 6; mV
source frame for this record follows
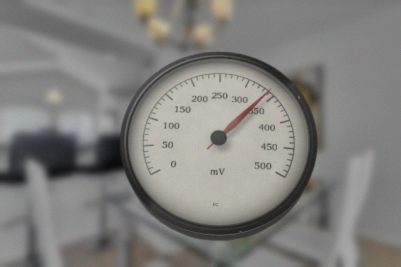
340; mV
